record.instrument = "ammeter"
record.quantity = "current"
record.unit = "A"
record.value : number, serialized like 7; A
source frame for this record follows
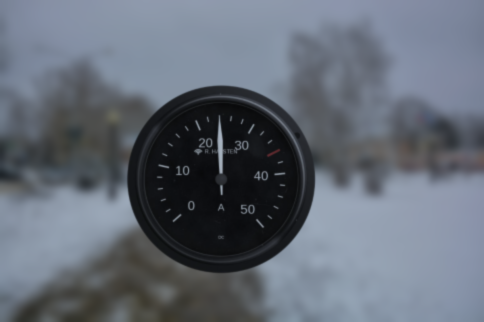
24; A
